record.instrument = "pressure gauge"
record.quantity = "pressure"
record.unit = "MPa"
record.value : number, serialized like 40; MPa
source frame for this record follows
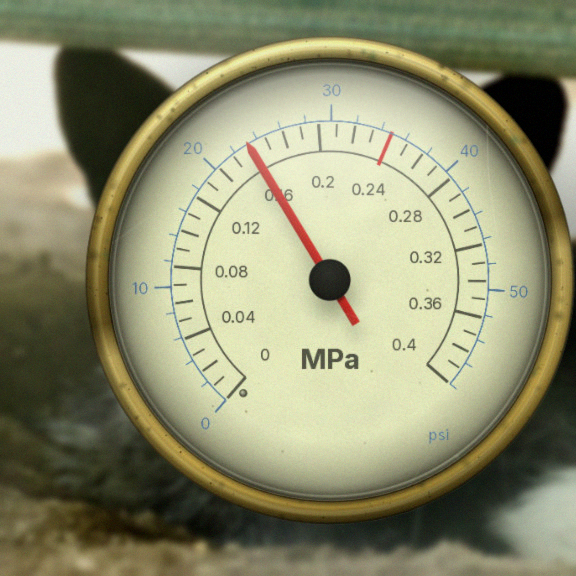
0.16; MPa
